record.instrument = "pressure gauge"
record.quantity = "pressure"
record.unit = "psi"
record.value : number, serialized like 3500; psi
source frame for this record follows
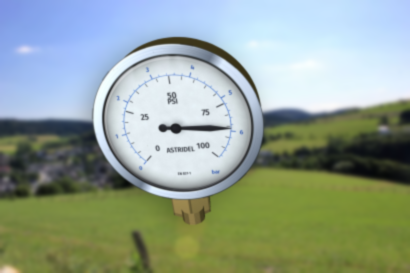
85; psi
